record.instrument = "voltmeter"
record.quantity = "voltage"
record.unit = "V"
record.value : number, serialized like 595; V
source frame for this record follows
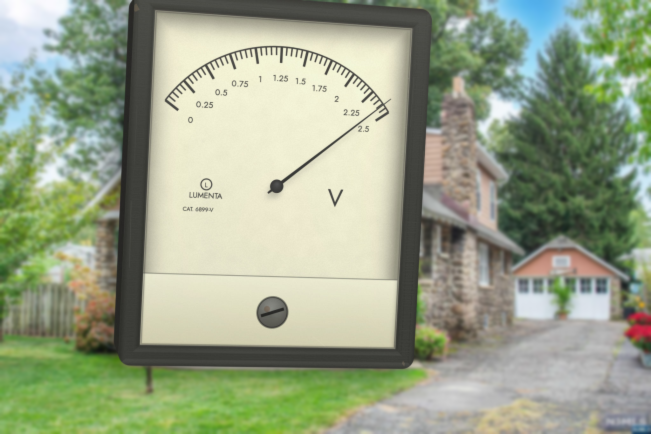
2.4; V
